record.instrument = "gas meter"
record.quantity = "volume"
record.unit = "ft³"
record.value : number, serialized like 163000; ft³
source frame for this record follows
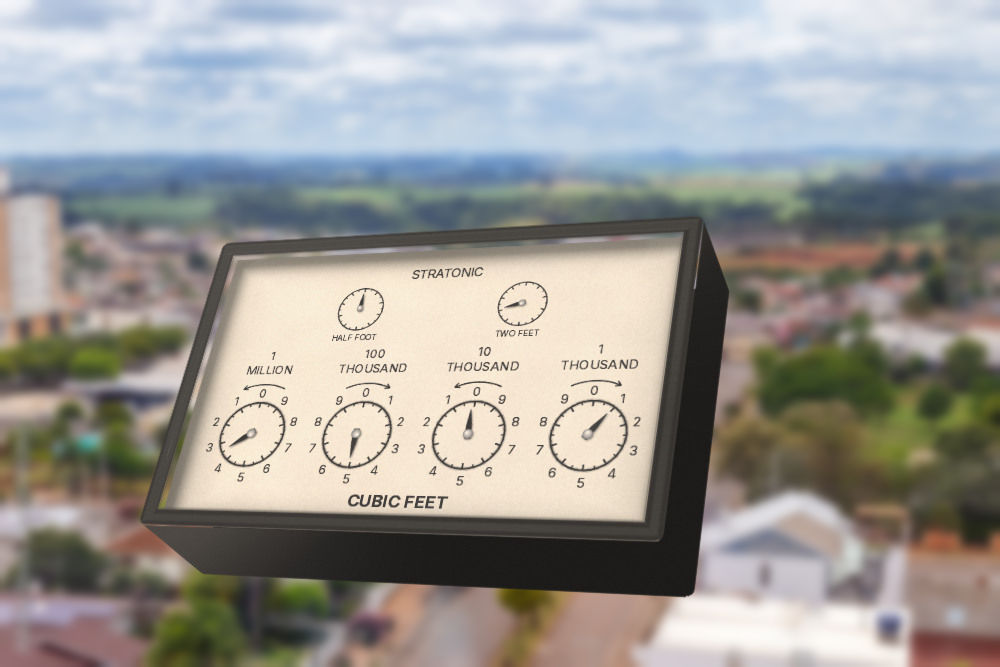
350100; ft³
